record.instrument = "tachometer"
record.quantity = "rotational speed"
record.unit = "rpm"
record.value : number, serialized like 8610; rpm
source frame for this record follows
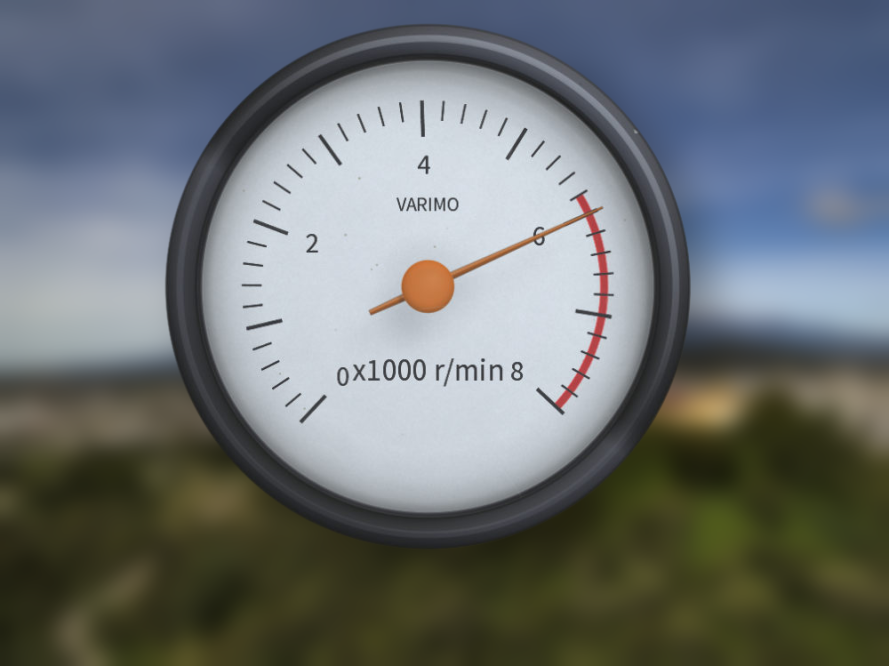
6000; rpm
